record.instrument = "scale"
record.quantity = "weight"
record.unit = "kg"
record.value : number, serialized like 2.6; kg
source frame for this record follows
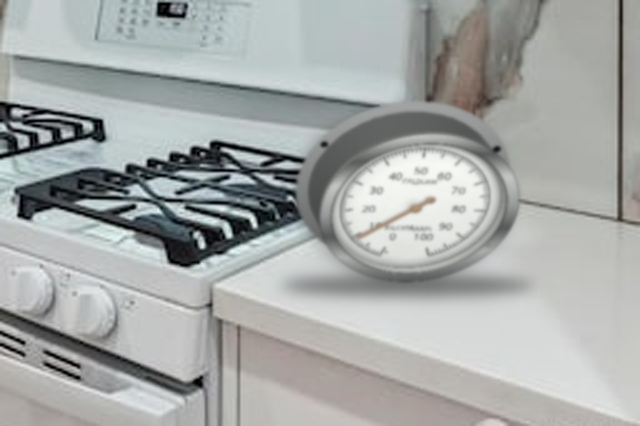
10; kg
